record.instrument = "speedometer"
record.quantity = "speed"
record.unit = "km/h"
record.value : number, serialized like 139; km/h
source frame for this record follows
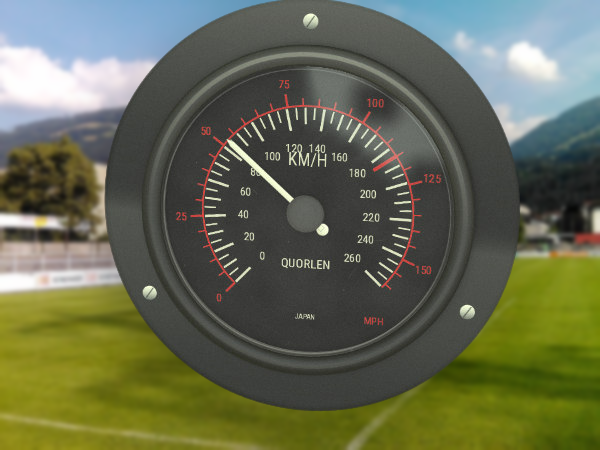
85; km/h
